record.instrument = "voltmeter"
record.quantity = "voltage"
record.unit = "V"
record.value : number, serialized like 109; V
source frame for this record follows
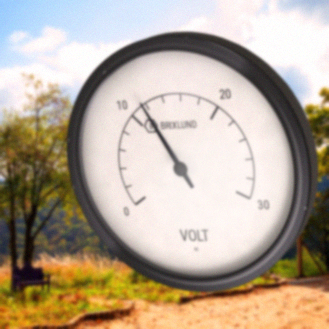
12; V
